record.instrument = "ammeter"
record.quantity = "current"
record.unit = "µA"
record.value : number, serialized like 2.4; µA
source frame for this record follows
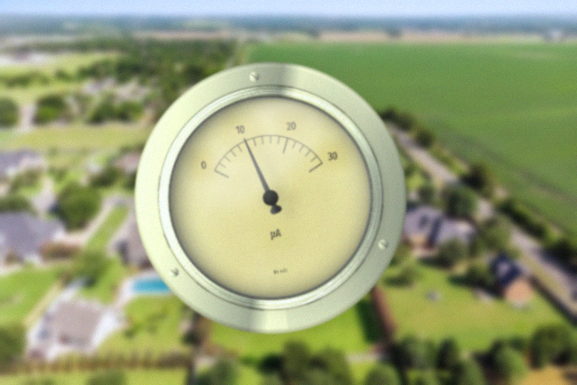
10; µA
